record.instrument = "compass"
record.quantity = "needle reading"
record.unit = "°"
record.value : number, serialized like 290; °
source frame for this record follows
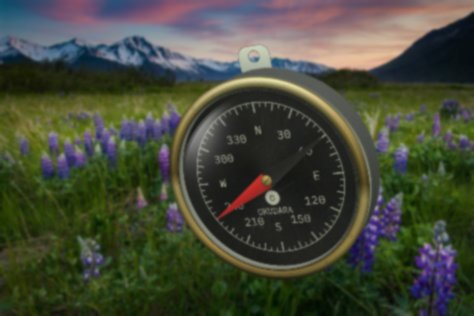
240; °
